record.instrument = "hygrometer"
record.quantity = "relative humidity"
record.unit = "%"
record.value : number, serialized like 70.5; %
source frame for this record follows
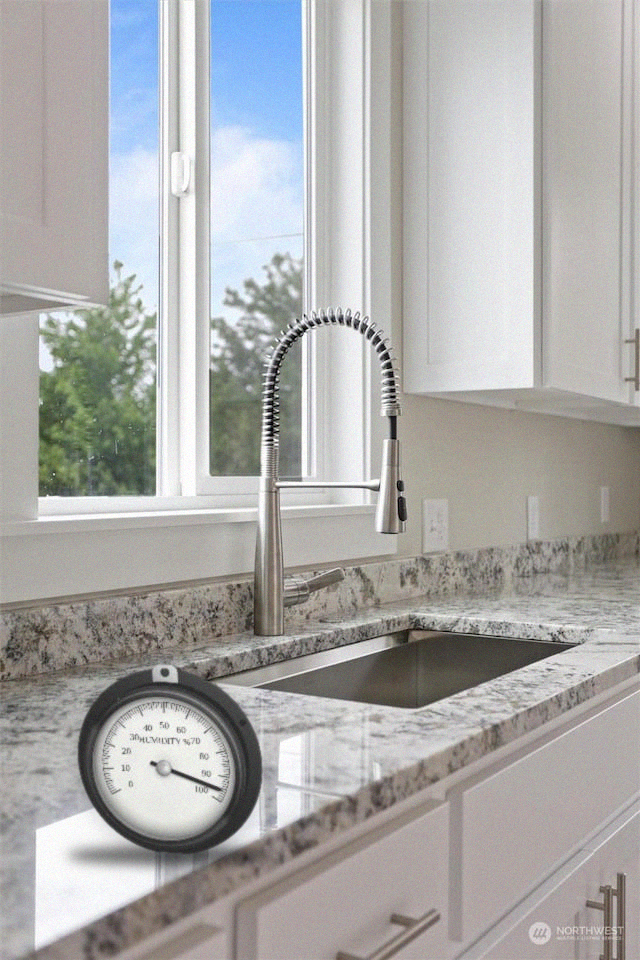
95; %
